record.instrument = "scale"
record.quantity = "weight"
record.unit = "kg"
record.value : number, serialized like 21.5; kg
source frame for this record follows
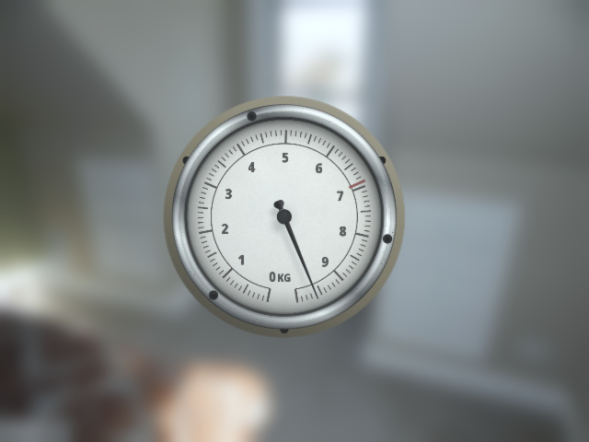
9.6; kg
